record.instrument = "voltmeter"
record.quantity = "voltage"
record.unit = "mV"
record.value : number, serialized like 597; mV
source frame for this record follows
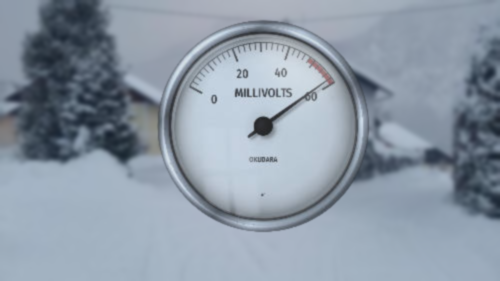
58; mV
